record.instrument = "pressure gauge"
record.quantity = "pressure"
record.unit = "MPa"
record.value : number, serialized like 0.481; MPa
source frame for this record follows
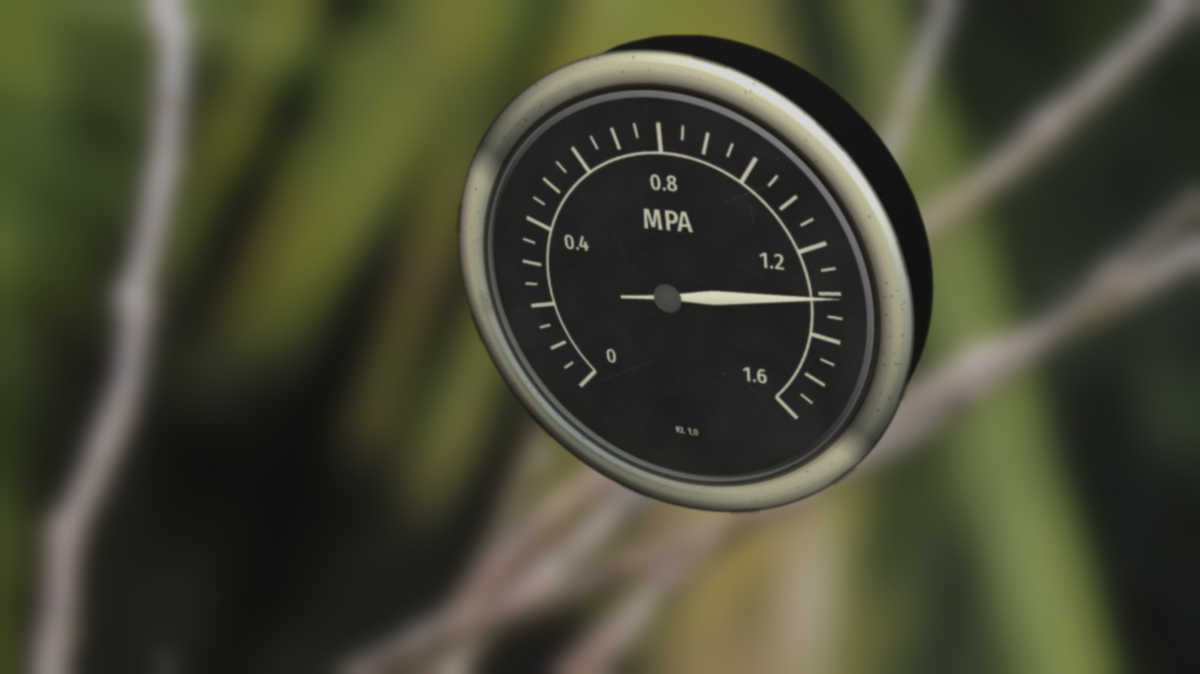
1.3; MPa
